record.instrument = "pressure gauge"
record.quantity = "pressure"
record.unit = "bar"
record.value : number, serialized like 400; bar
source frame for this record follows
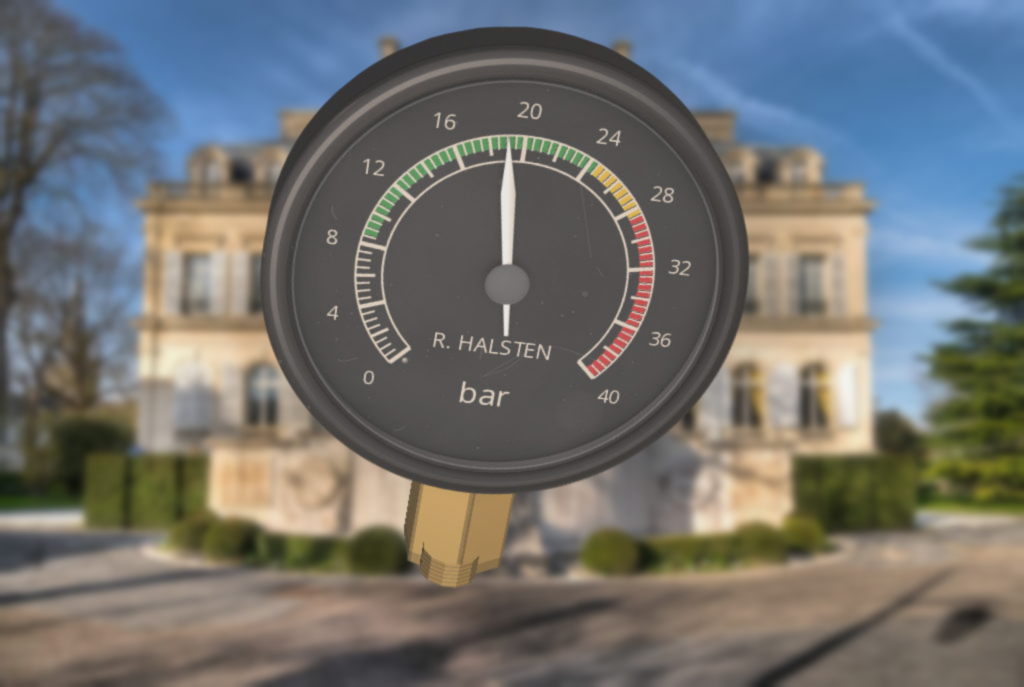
19; bar
